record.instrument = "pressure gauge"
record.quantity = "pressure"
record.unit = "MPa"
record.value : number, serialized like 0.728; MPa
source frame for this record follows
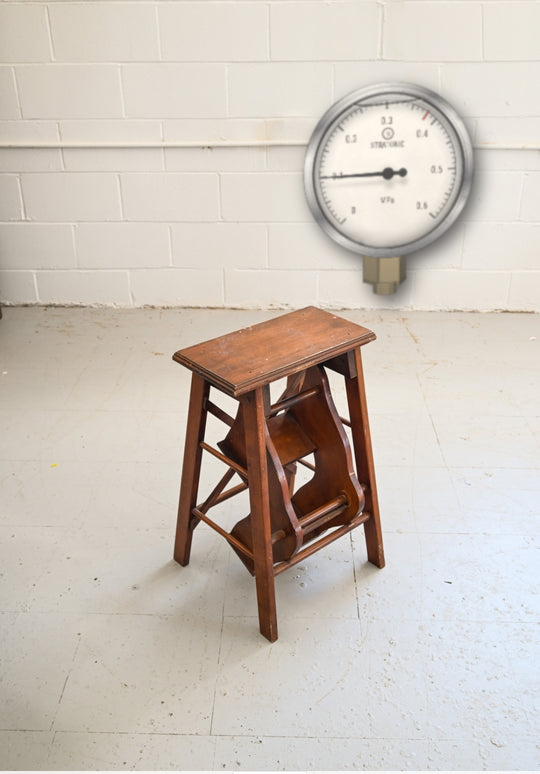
0.1; MPa
